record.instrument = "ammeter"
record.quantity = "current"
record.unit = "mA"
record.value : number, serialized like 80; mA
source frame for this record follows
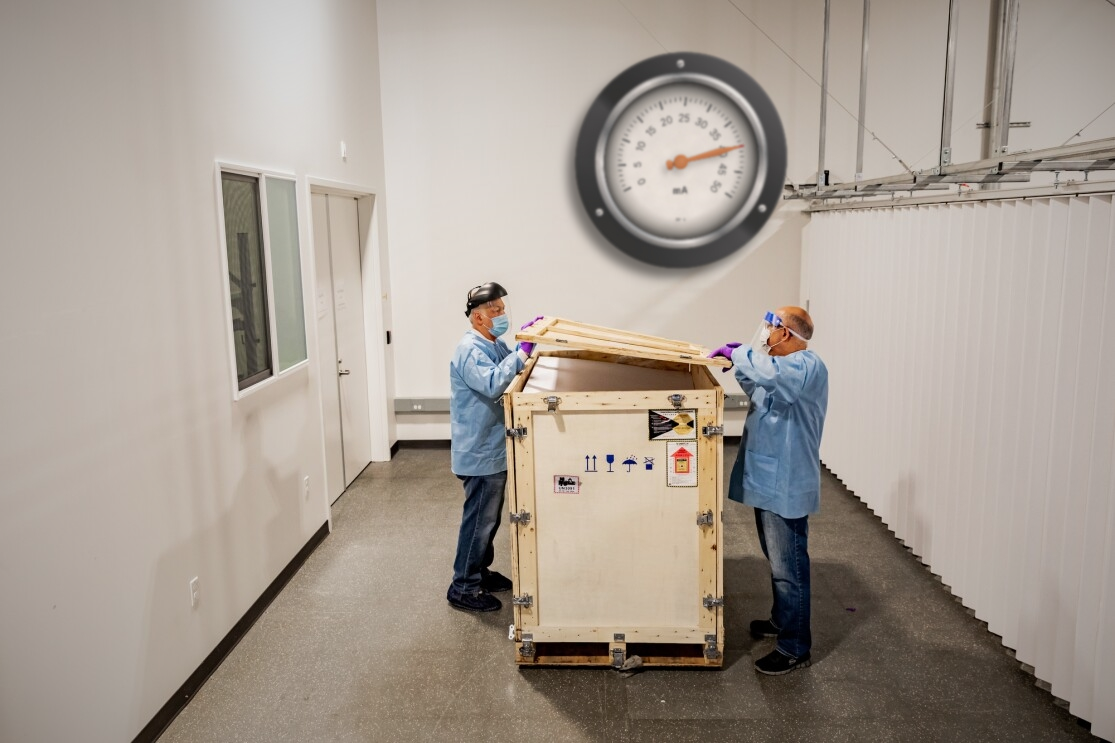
40; mA
